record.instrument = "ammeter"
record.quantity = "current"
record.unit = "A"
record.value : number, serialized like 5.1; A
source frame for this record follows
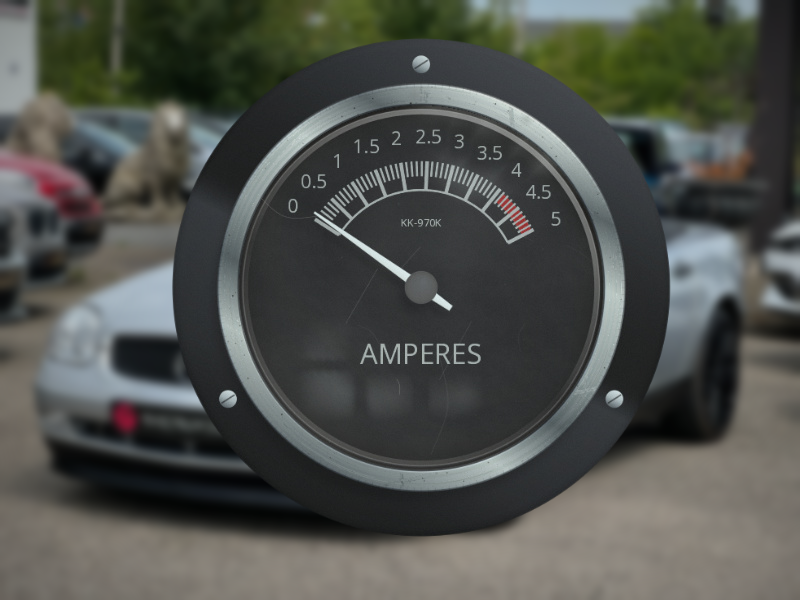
0.1; A
